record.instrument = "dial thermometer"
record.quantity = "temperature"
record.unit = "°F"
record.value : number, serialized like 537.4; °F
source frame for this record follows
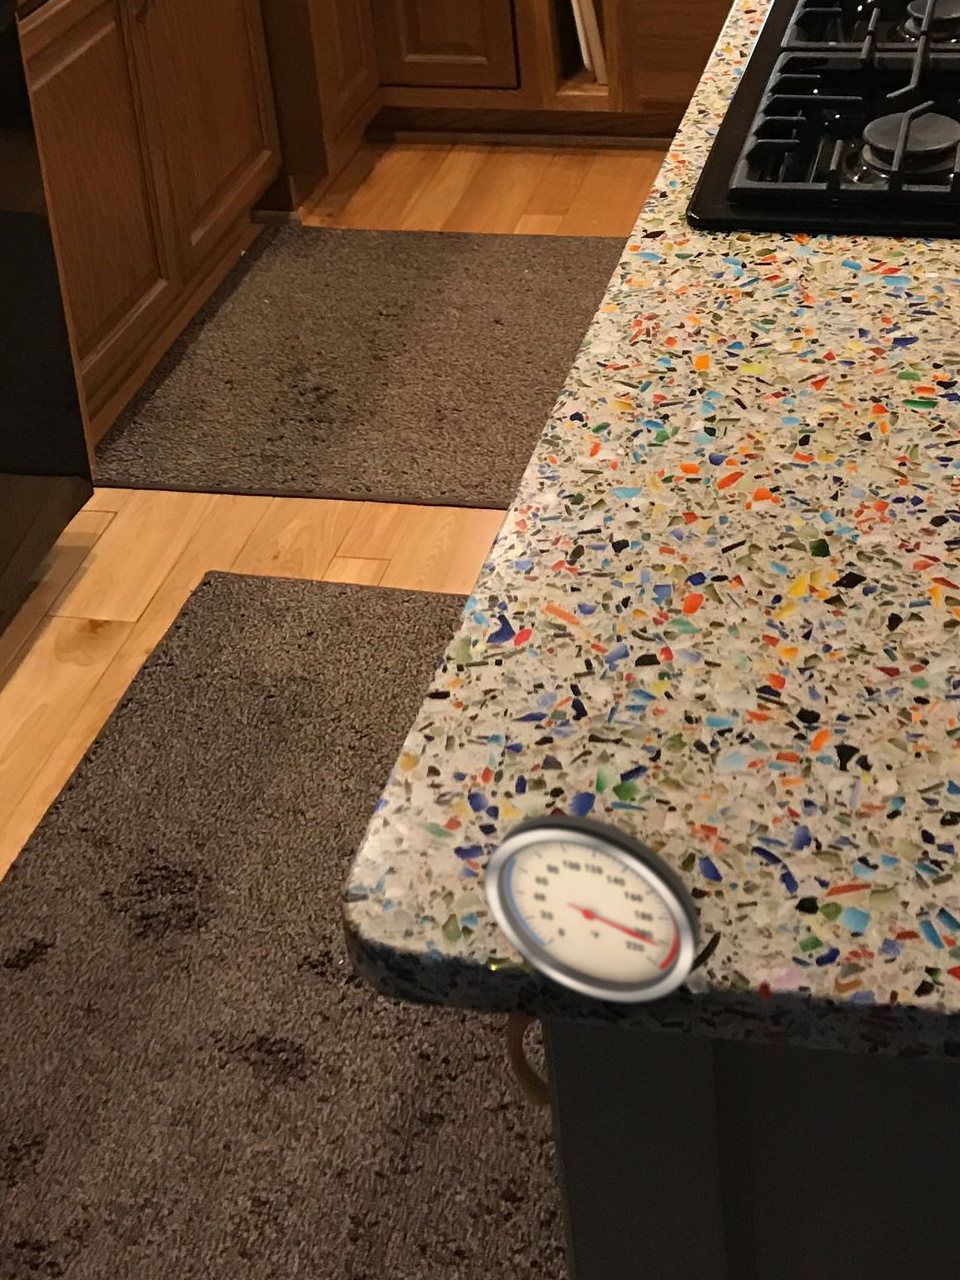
200; °F
